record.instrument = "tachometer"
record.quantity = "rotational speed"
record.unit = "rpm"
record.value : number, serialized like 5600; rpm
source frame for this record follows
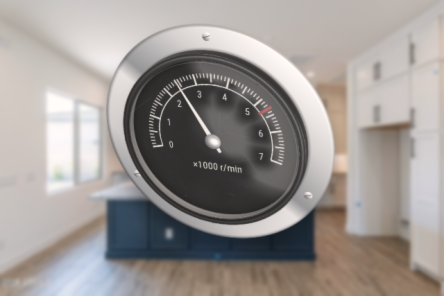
2500; rpm
